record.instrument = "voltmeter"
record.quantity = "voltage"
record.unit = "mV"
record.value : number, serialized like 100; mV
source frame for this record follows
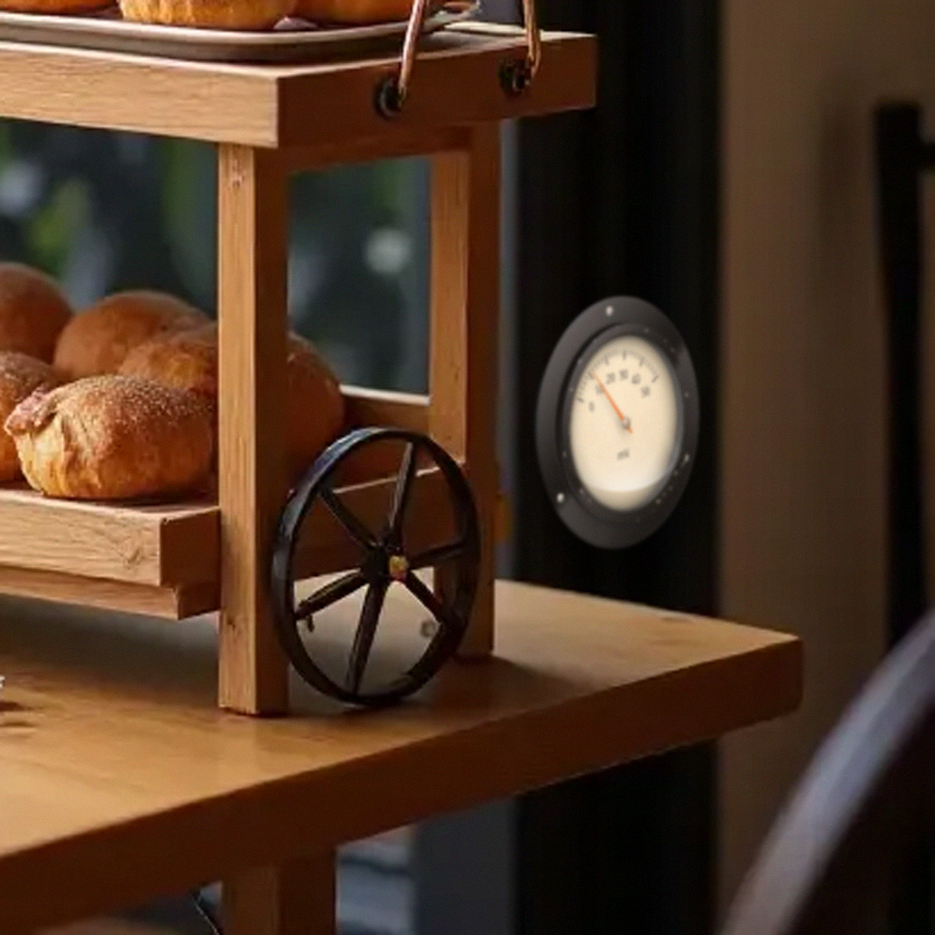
10; mV
